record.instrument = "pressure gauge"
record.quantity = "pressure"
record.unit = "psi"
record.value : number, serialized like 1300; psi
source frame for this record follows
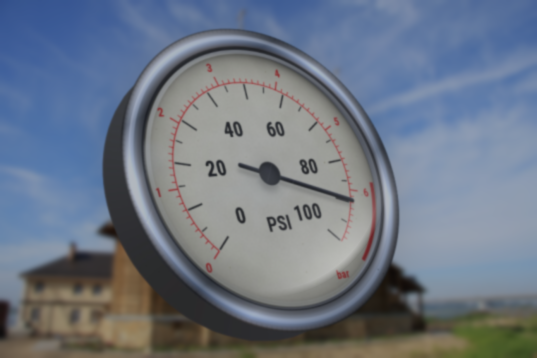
90; psi
